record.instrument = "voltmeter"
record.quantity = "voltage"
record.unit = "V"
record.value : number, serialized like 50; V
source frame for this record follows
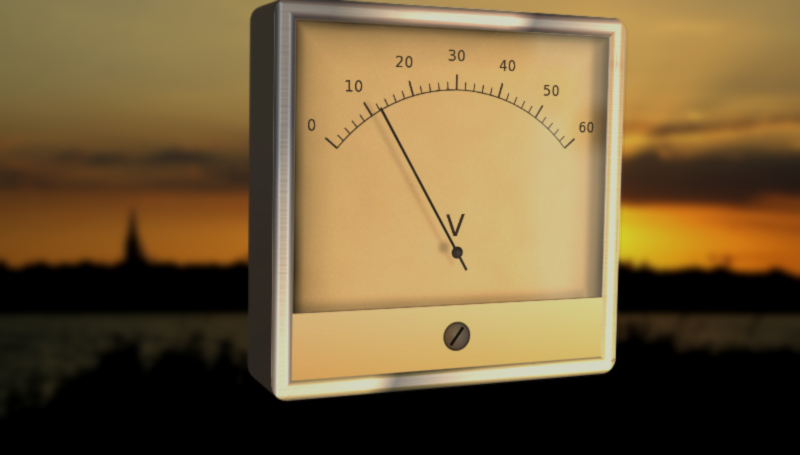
12; V
